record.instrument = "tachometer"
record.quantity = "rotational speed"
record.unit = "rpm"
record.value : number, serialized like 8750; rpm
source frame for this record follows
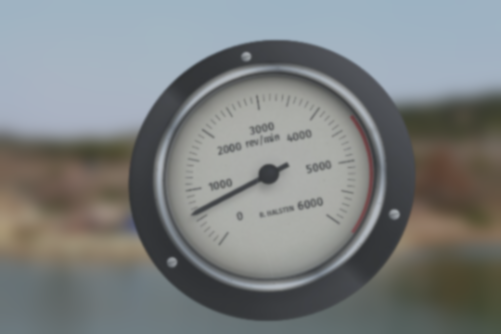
600; rpm
